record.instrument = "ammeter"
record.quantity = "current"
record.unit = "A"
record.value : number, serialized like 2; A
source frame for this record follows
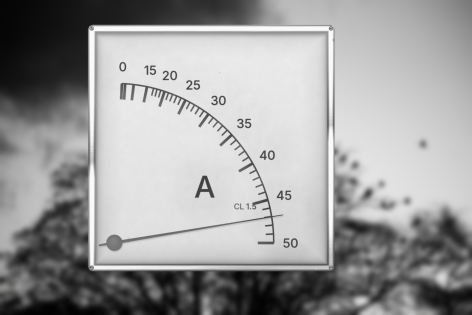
47; A
